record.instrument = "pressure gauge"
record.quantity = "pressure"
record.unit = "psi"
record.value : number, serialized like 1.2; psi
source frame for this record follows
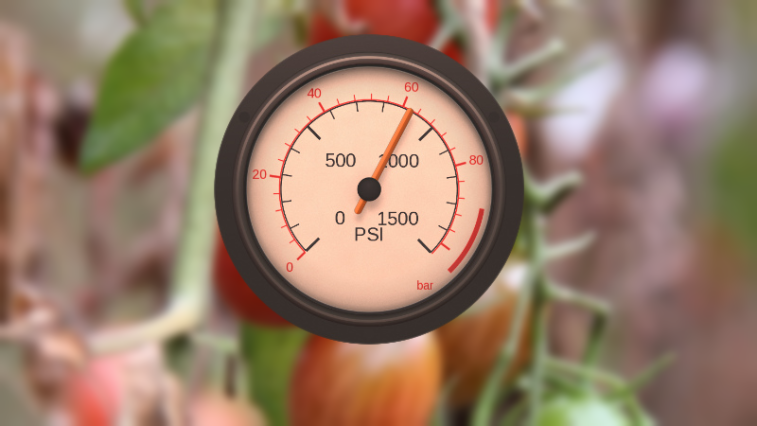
900; psi
